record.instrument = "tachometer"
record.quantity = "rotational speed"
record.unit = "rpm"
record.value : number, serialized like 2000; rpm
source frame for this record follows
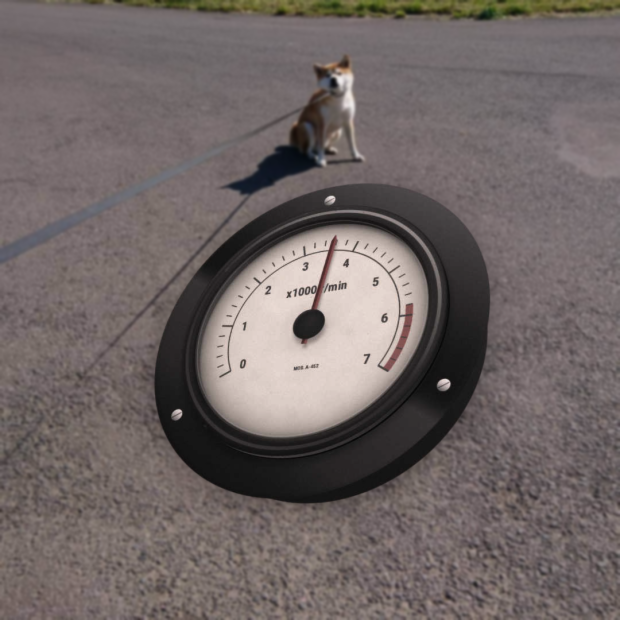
3600; rpm
